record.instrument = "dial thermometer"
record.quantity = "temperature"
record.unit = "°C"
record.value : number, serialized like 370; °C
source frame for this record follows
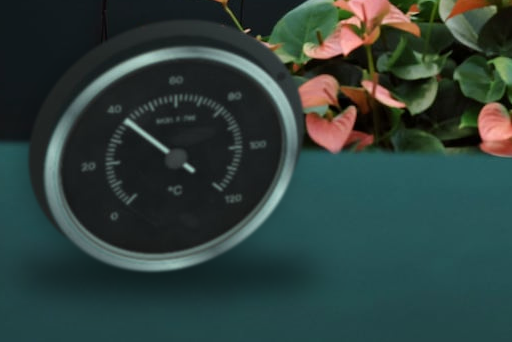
40; °C
